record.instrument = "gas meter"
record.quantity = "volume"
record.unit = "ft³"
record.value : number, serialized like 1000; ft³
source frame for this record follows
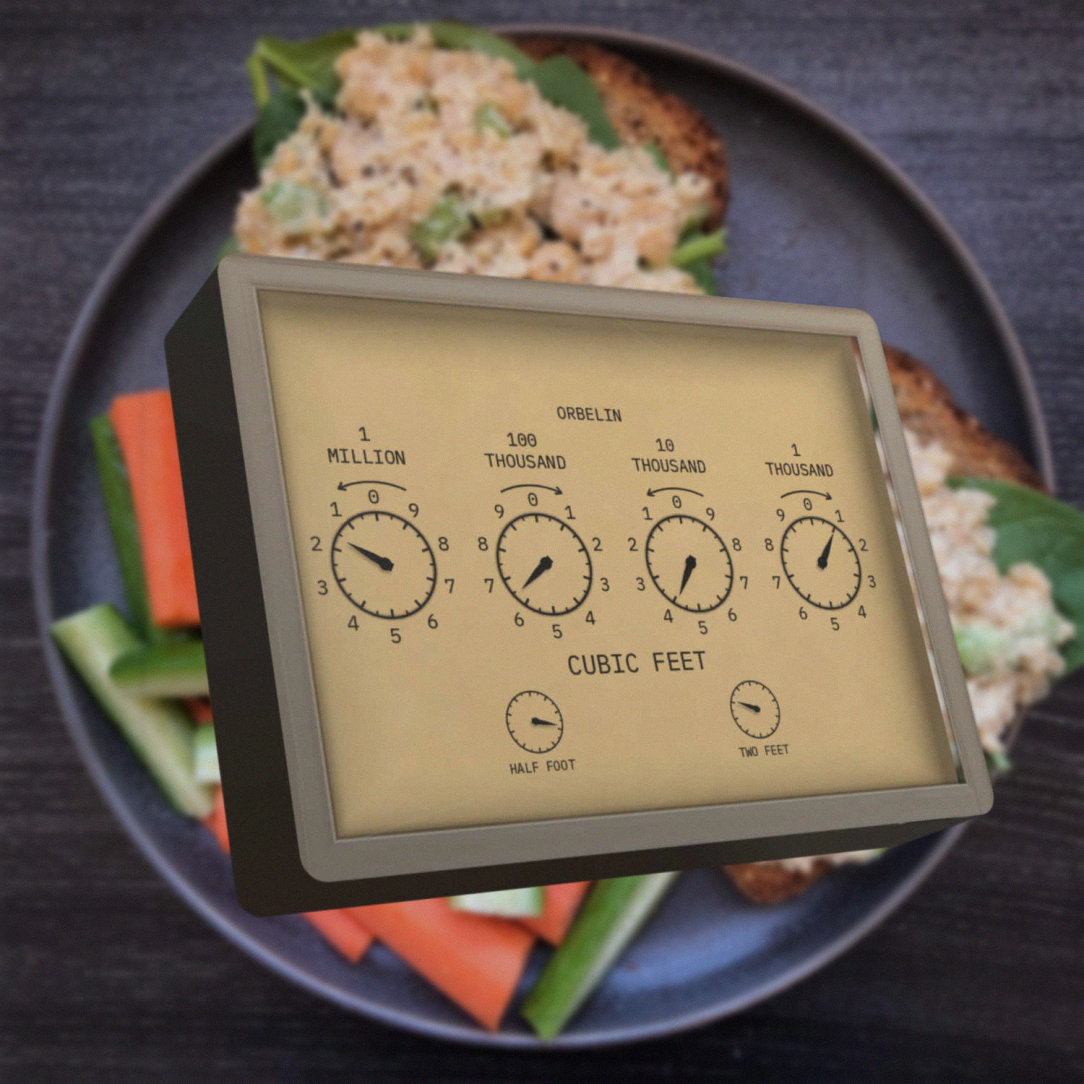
164100; ft³
